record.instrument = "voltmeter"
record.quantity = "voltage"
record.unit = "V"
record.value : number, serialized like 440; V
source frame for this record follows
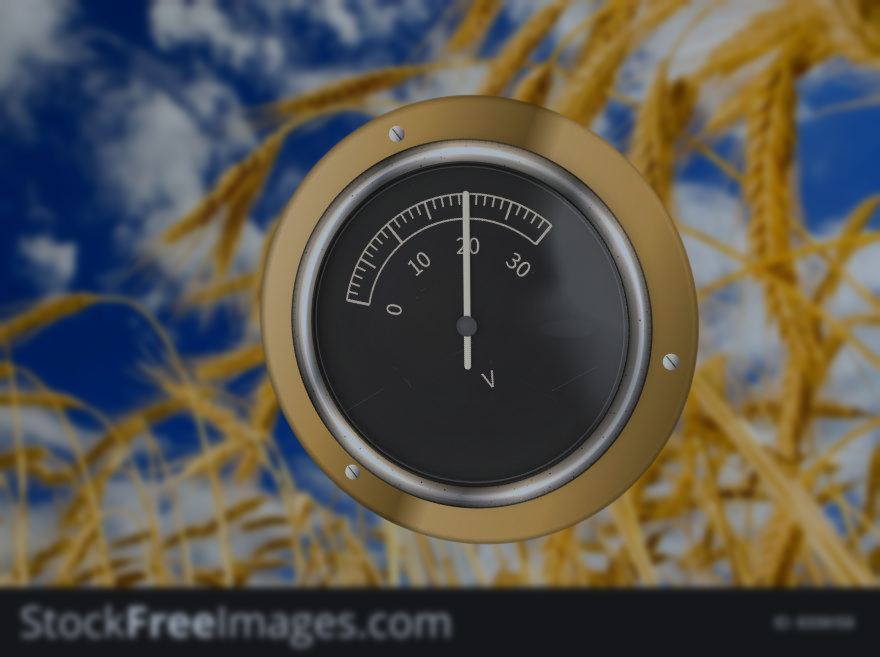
20; V
